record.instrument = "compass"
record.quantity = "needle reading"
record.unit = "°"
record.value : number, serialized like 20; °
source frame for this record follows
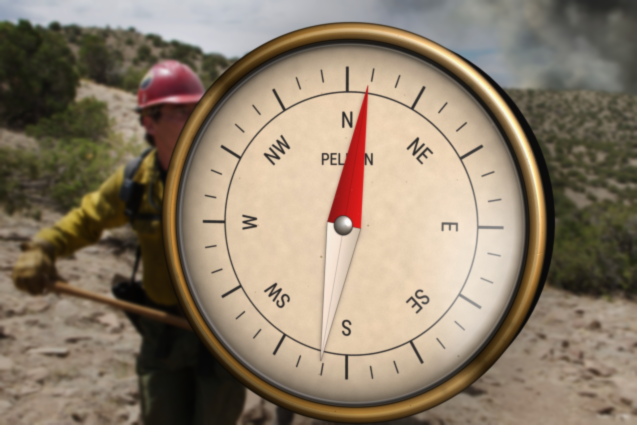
10; °
